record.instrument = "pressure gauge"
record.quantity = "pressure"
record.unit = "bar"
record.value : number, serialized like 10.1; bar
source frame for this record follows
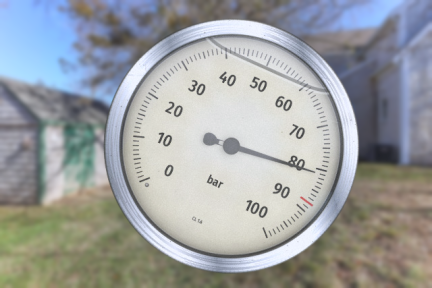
81; bar
